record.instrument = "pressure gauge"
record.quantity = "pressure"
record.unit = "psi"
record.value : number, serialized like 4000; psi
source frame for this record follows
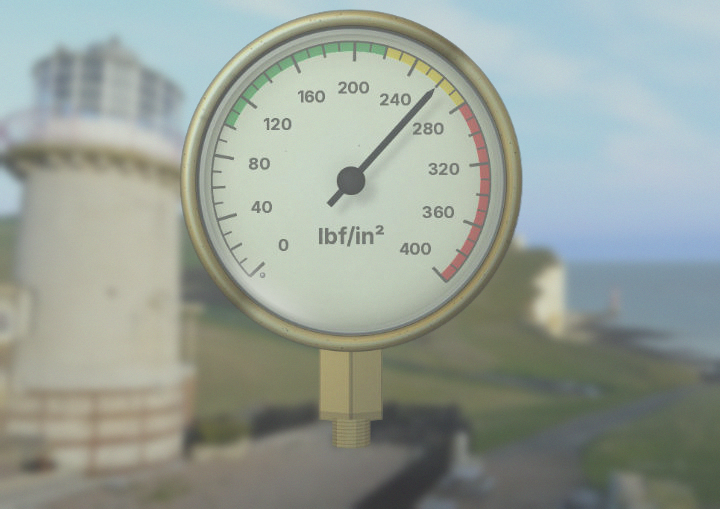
260; psi
